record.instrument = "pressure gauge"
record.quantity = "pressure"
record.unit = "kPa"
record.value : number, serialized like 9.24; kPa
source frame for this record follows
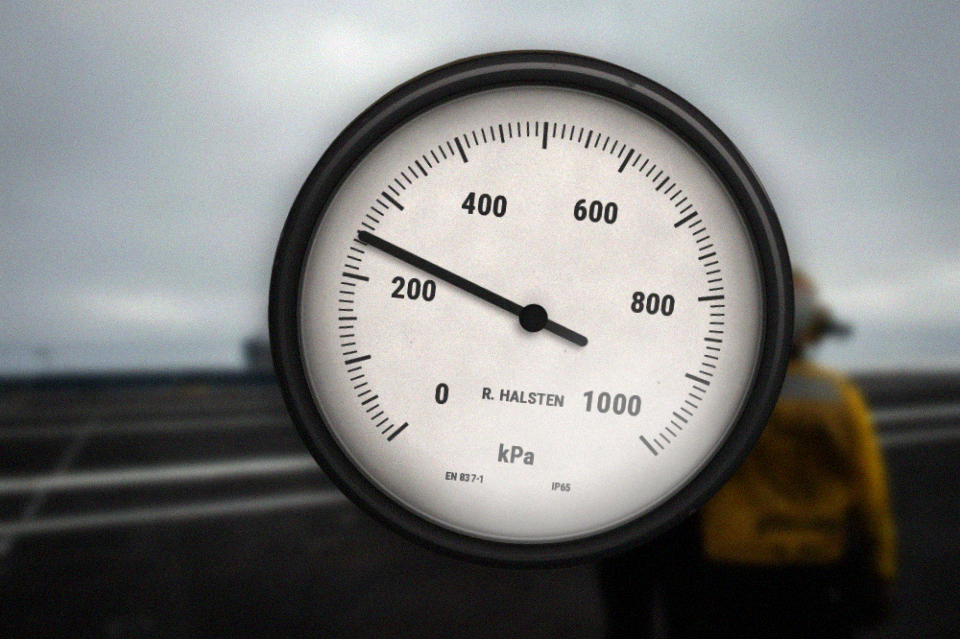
250; kPa
